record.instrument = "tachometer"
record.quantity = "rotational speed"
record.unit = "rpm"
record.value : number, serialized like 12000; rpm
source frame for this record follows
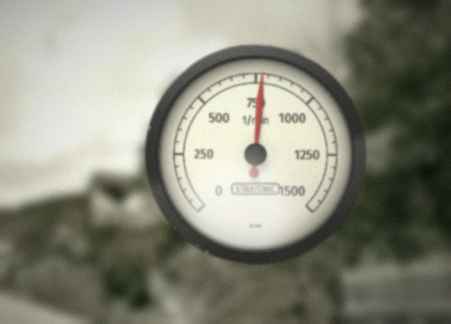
775; rpm
